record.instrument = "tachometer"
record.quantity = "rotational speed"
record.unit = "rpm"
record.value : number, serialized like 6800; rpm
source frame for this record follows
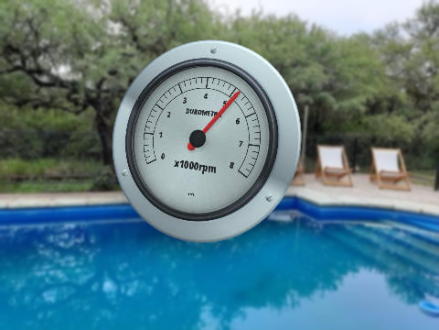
5200; rpm
